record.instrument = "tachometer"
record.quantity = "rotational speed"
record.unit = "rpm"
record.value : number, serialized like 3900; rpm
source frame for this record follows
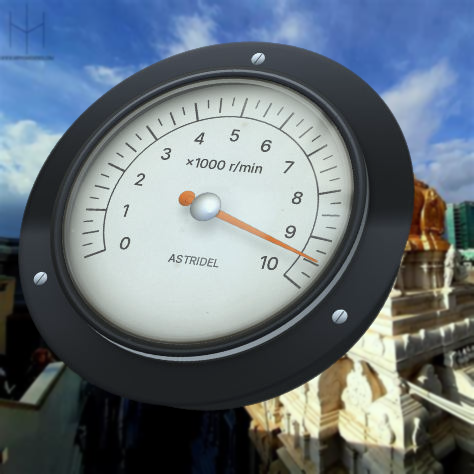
9500; rpm
